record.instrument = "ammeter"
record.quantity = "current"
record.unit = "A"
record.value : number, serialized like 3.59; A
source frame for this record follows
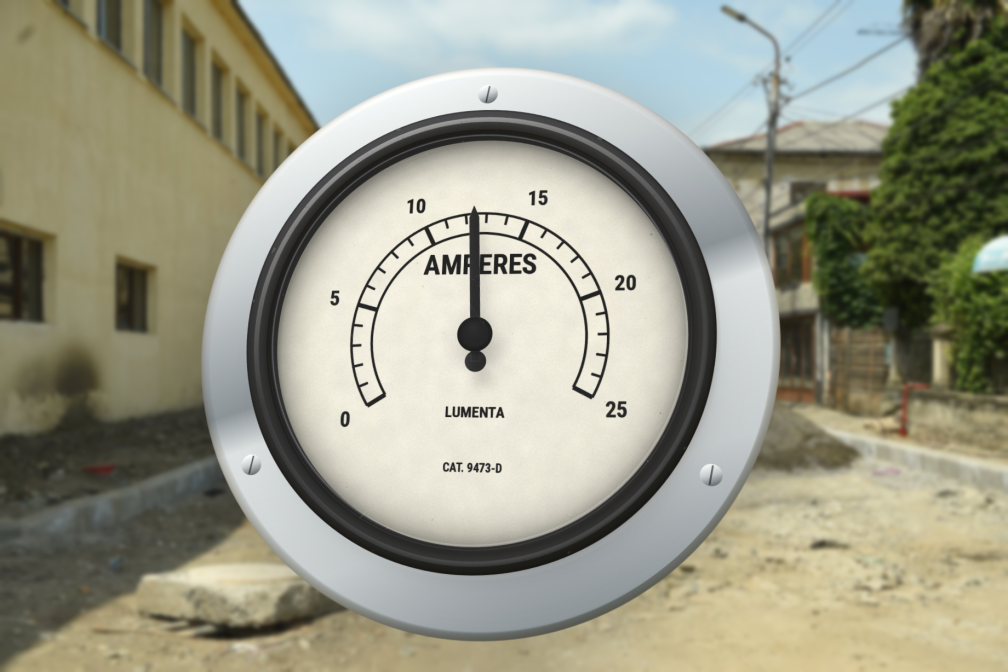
12.5; A
